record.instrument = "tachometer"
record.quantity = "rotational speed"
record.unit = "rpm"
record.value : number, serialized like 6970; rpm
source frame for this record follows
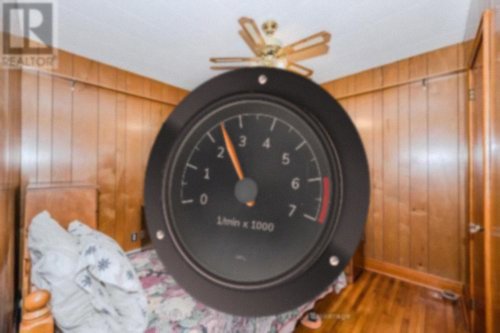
2500; rpm
